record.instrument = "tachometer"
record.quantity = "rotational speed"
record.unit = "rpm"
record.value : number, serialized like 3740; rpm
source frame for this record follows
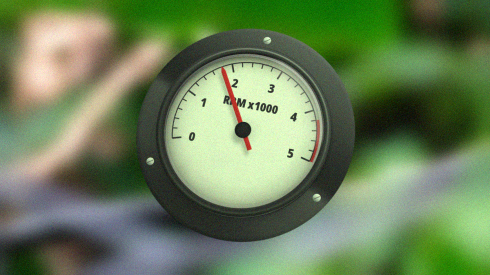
1800; rpm
